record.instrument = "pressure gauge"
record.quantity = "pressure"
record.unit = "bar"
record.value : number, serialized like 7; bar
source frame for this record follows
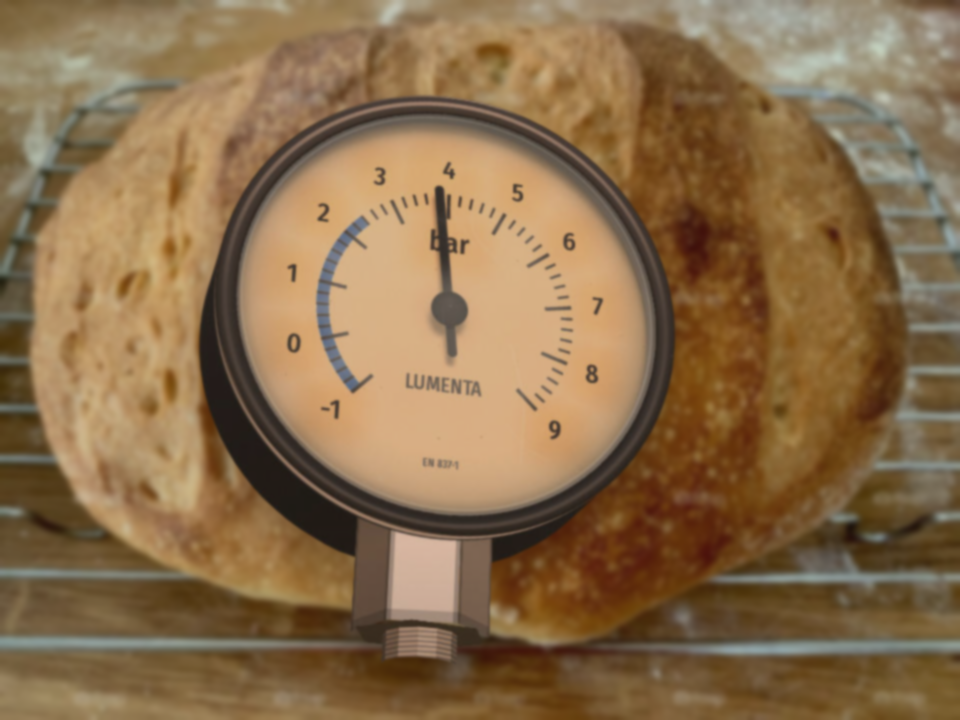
3.8; bar
